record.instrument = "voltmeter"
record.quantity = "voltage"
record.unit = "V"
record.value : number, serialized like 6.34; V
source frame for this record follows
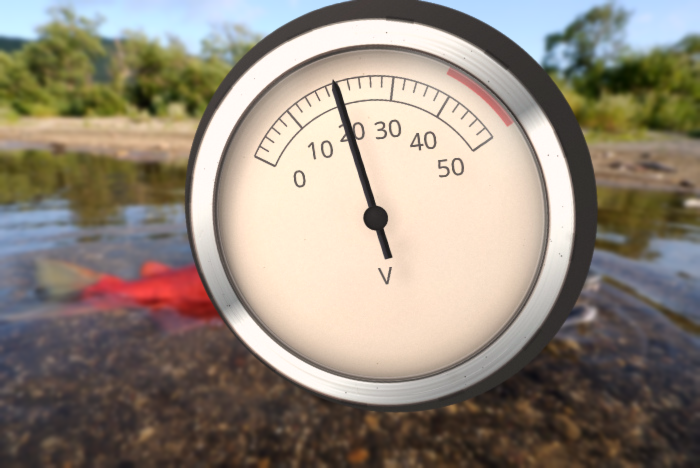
20; V
